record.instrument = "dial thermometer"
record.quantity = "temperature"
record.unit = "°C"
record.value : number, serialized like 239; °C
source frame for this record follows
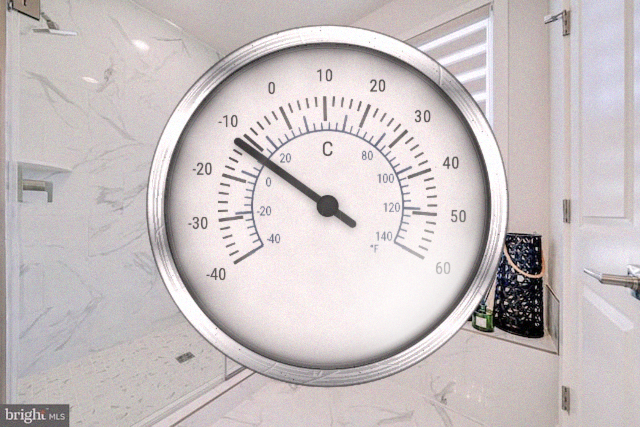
-12; °C
